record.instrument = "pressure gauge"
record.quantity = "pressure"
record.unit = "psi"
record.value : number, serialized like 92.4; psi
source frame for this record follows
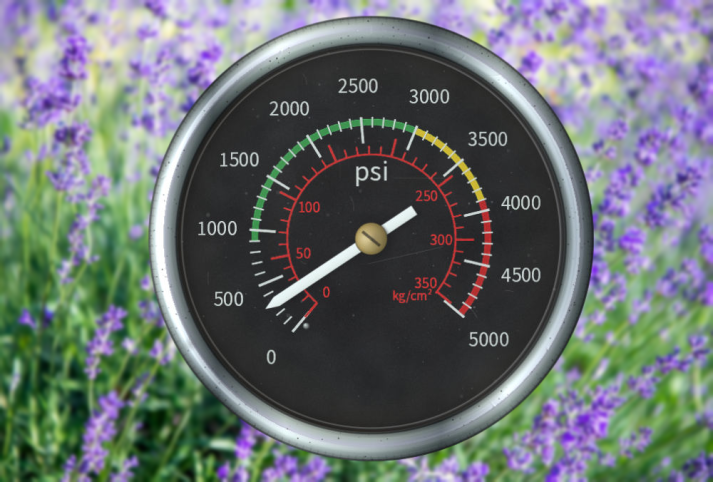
300; psi
